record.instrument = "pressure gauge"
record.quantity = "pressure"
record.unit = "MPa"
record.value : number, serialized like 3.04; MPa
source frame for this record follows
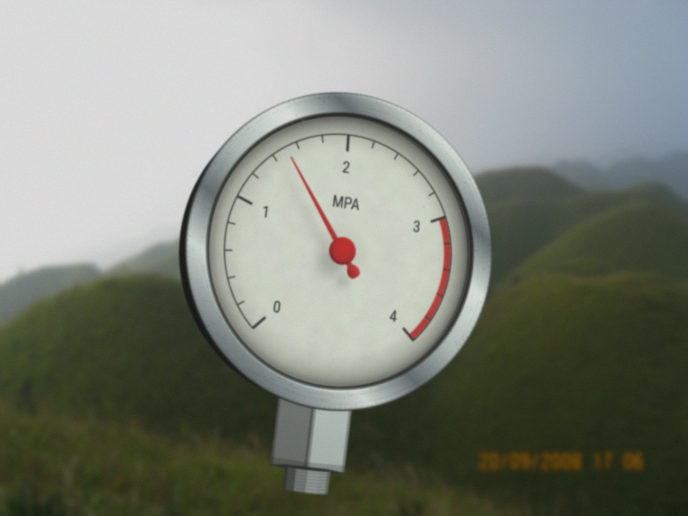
1.5; MPa
